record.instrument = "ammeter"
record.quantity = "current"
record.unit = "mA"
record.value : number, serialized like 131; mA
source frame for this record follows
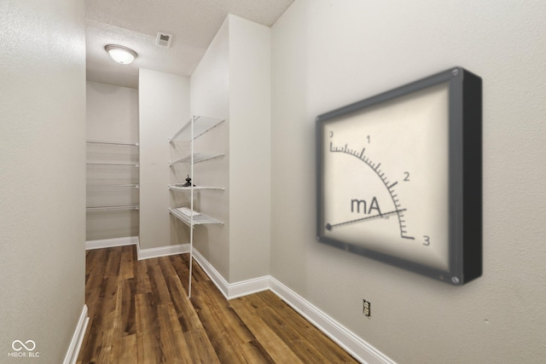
2.5; mA
